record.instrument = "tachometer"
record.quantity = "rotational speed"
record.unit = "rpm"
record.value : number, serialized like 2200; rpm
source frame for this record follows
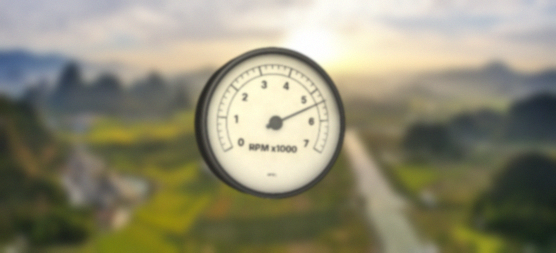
5400; rpm
